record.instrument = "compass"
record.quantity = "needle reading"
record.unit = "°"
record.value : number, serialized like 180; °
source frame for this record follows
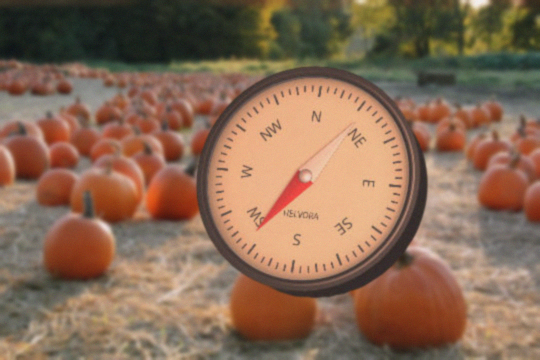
215; °
